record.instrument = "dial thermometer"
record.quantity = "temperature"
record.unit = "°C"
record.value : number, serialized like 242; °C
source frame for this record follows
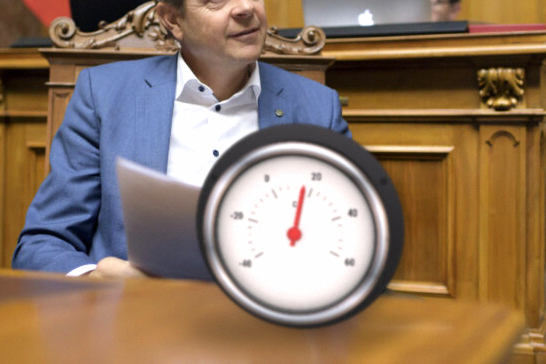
16; °C
